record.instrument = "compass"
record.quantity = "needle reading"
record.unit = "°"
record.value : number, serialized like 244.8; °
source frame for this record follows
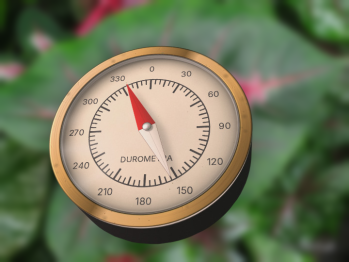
335; °
